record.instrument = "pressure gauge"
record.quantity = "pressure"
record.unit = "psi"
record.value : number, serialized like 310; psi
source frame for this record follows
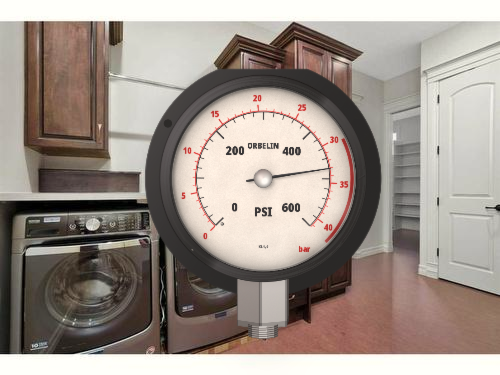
480; psi
